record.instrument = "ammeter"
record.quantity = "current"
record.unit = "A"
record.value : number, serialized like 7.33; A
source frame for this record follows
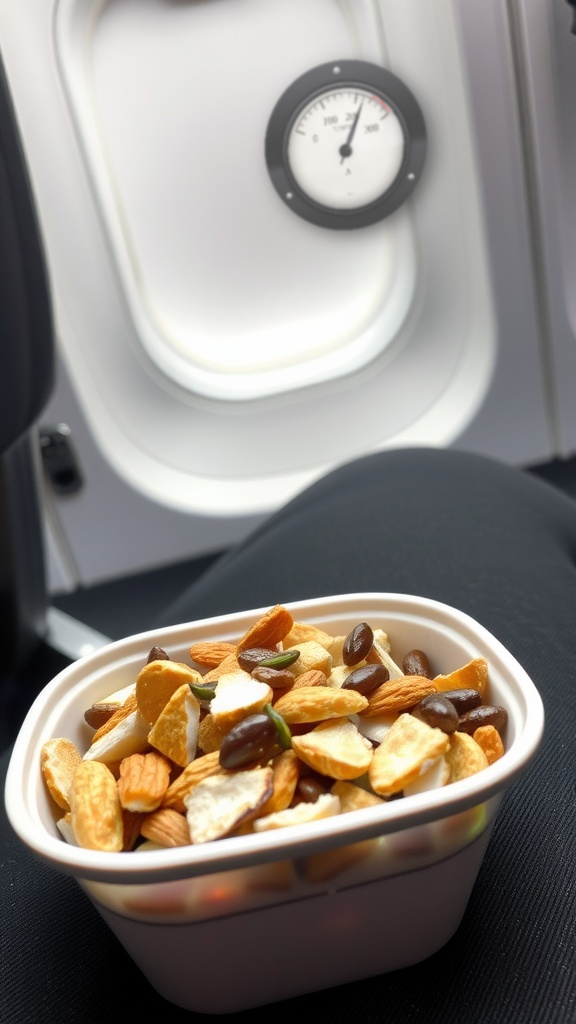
220; A
